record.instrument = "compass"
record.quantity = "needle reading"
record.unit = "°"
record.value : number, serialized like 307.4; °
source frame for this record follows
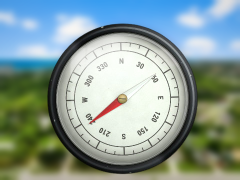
235; °
